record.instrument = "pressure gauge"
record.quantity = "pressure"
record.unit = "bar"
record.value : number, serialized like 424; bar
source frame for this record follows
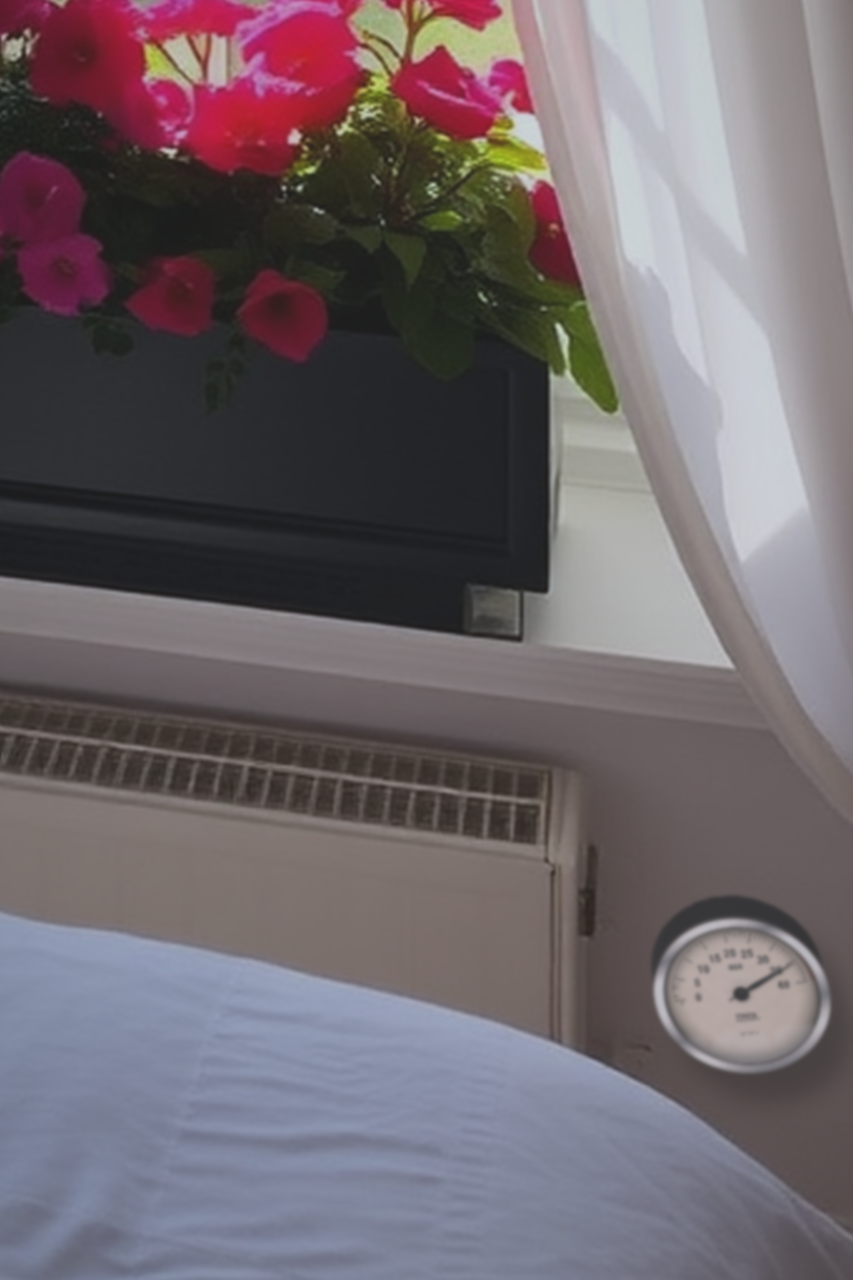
35; bar
